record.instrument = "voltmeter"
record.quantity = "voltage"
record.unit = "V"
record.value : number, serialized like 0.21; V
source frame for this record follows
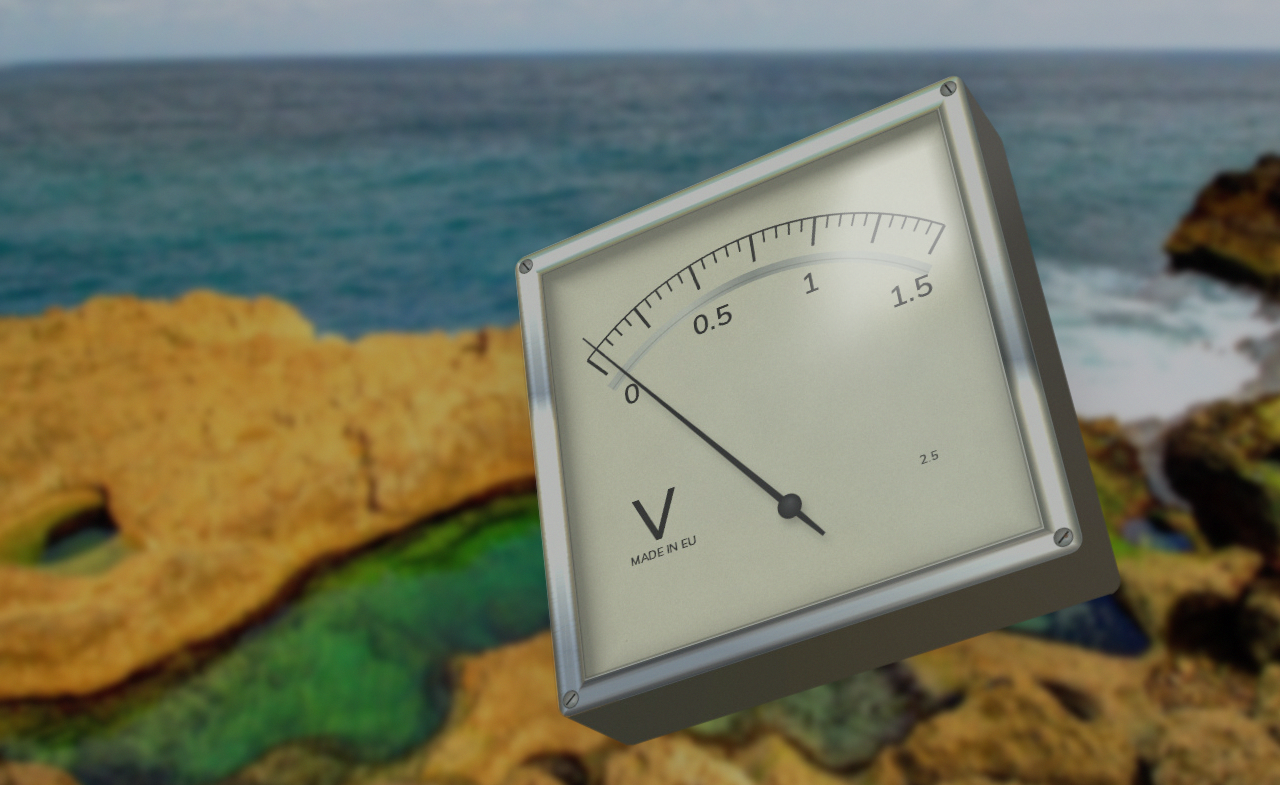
0.05; V
